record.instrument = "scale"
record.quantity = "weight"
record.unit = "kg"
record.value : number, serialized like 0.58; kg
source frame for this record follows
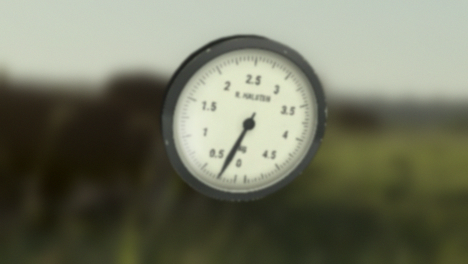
0.25; kg
